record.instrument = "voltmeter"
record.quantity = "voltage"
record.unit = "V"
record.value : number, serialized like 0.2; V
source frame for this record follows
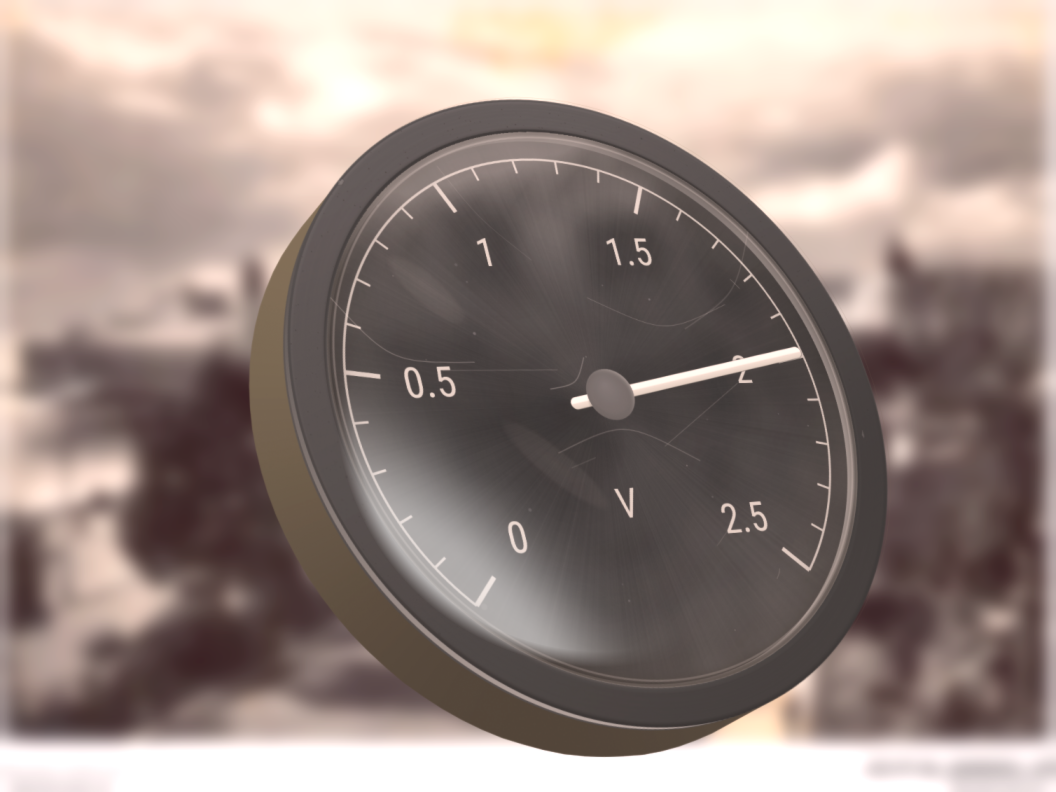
2; V
